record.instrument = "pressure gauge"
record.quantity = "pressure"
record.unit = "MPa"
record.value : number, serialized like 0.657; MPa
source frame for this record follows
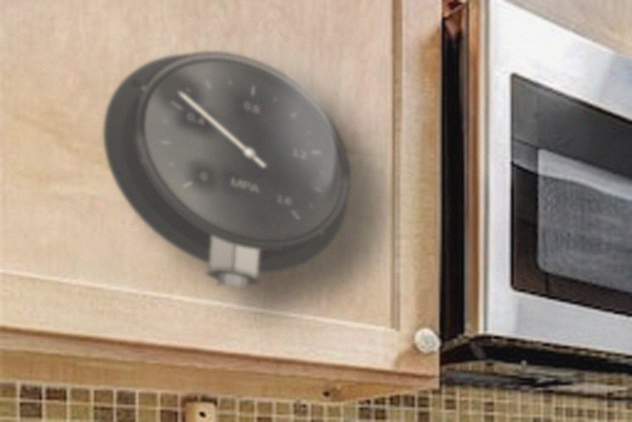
0.45; MPa
